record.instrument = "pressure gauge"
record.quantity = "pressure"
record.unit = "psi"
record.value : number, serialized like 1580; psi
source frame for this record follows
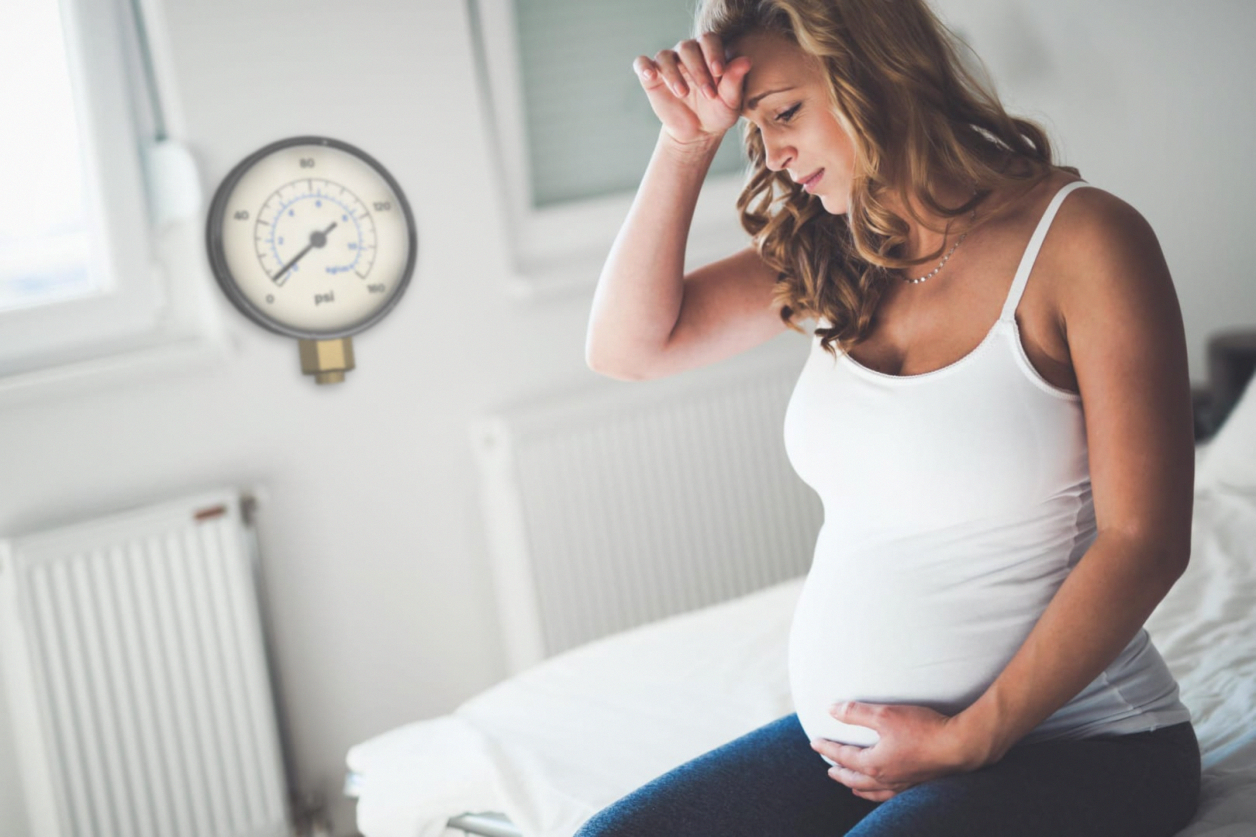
5; psi
